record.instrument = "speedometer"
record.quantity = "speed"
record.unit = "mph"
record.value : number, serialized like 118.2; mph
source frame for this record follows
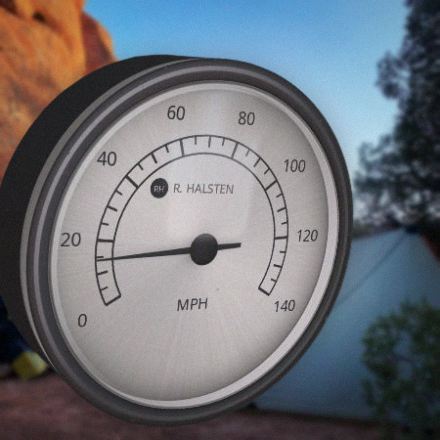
15; mph
